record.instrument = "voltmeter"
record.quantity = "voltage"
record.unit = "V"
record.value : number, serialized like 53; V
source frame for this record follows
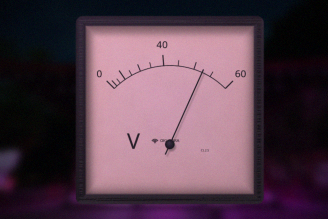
52.5; V
